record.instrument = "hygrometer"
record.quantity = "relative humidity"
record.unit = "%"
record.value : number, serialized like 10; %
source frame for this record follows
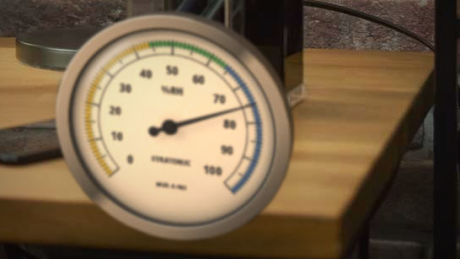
75; %
